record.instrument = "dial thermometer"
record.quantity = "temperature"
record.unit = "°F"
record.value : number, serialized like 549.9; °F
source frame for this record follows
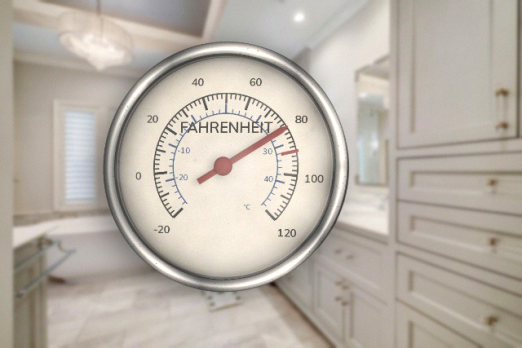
80; °F
